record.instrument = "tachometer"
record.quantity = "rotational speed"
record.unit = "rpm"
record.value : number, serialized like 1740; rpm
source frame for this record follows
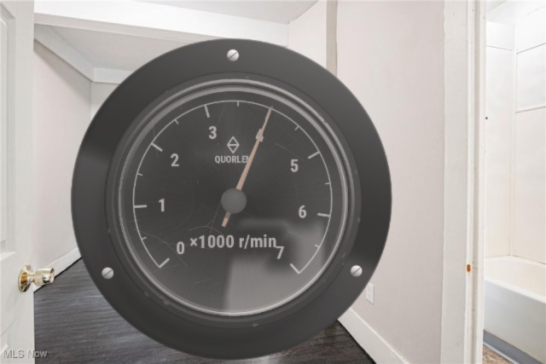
4000; rpm
